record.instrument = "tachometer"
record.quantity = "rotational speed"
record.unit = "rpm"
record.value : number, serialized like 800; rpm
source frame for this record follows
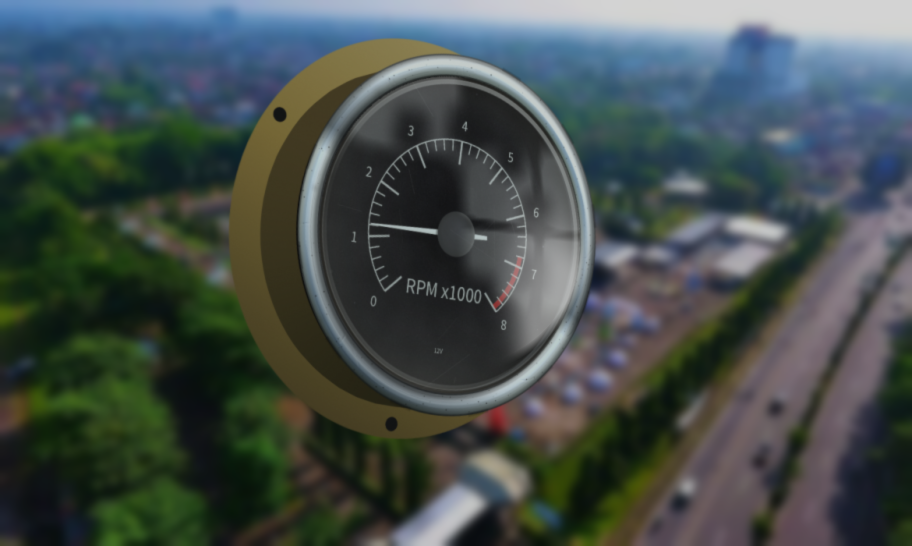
1200; rpm
